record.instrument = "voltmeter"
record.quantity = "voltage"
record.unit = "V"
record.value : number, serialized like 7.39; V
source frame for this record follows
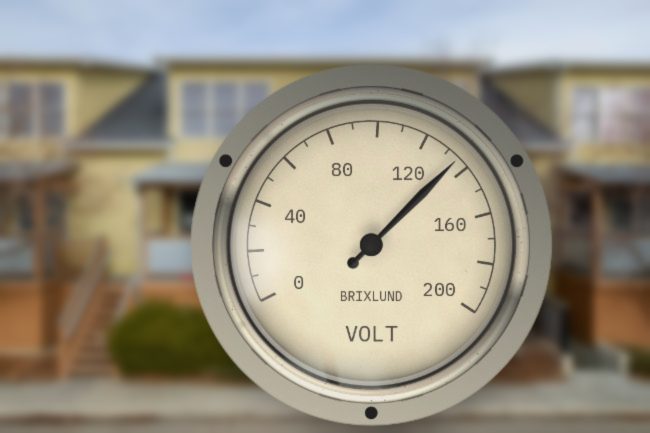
135; V
